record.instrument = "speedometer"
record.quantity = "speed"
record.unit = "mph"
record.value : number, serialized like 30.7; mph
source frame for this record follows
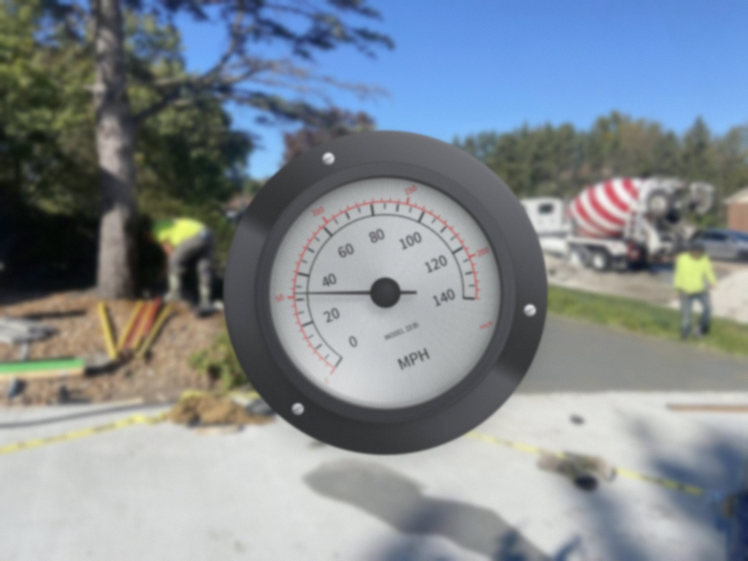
32.5; mph
